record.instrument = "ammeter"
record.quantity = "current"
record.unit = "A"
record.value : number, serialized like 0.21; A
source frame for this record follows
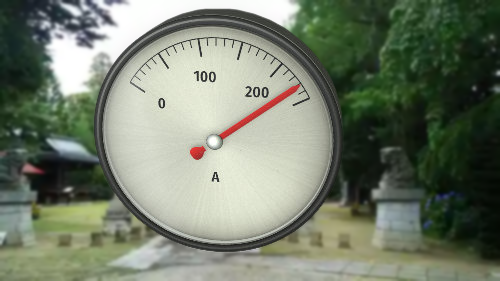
230; A
